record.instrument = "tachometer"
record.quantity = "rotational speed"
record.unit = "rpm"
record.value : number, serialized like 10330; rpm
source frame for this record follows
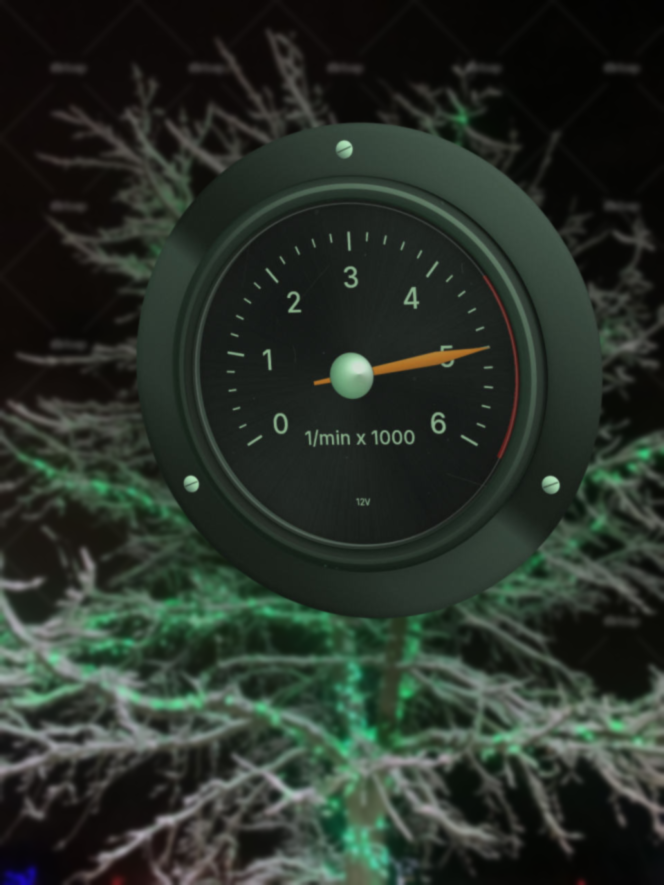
5000; rpm
